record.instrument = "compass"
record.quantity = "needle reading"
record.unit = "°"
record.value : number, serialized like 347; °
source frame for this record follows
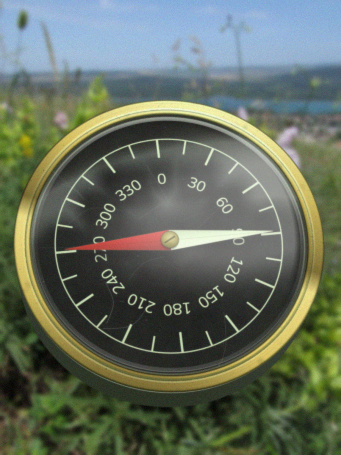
270; °
